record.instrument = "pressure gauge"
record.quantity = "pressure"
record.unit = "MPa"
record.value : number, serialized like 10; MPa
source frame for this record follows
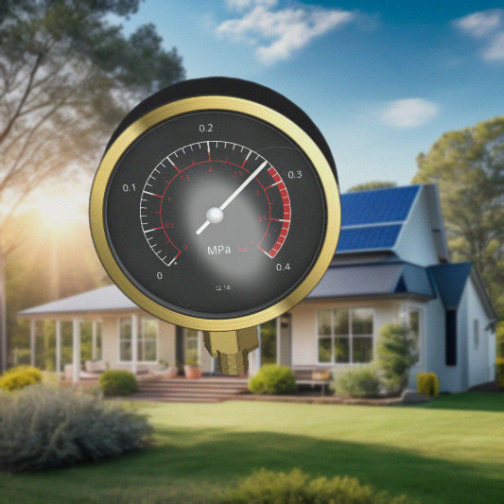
0.27; MPa
